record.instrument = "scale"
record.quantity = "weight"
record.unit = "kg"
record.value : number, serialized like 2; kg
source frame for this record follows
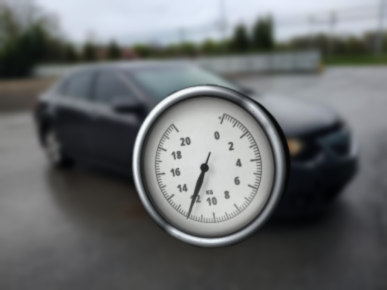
12; kg
